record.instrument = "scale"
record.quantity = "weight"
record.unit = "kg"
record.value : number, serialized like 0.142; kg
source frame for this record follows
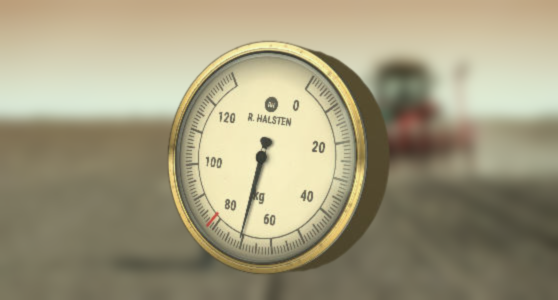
70; kg
